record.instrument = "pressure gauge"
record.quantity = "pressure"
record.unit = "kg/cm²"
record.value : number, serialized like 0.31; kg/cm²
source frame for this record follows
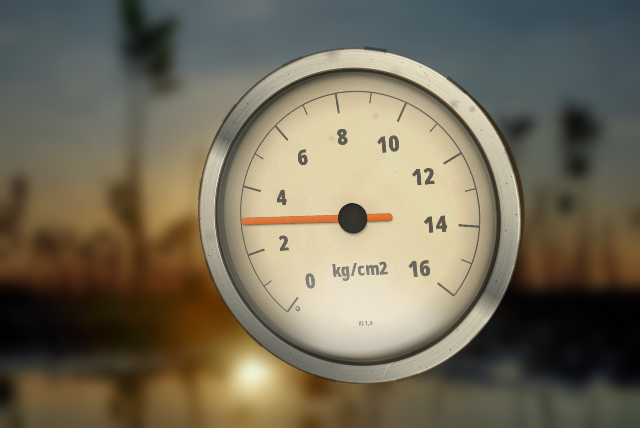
3; kg/cm²
